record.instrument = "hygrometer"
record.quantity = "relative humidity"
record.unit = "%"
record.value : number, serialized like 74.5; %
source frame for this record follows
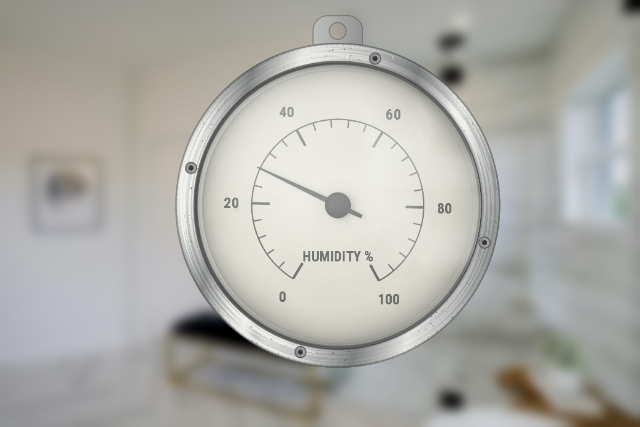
28; %
